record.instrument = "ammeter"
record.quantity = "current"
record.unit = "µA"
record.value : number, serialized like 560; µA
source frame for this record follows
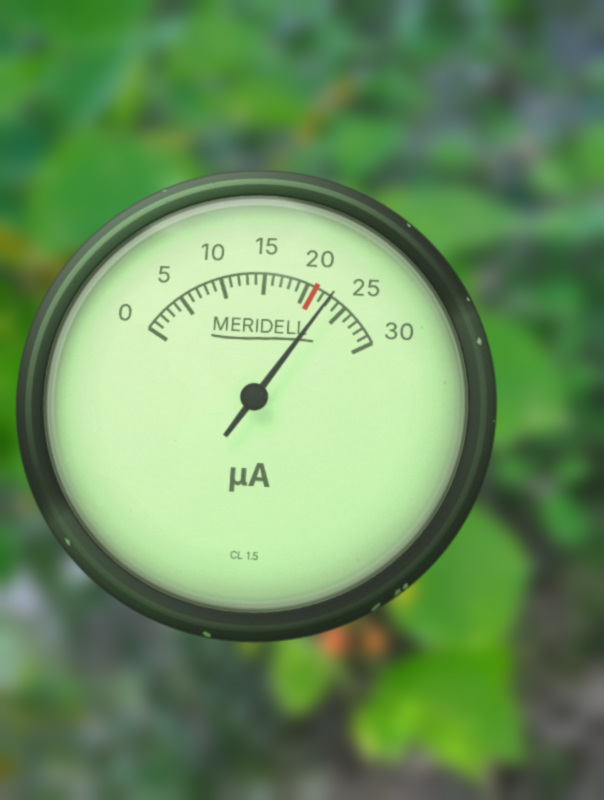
23; µA
